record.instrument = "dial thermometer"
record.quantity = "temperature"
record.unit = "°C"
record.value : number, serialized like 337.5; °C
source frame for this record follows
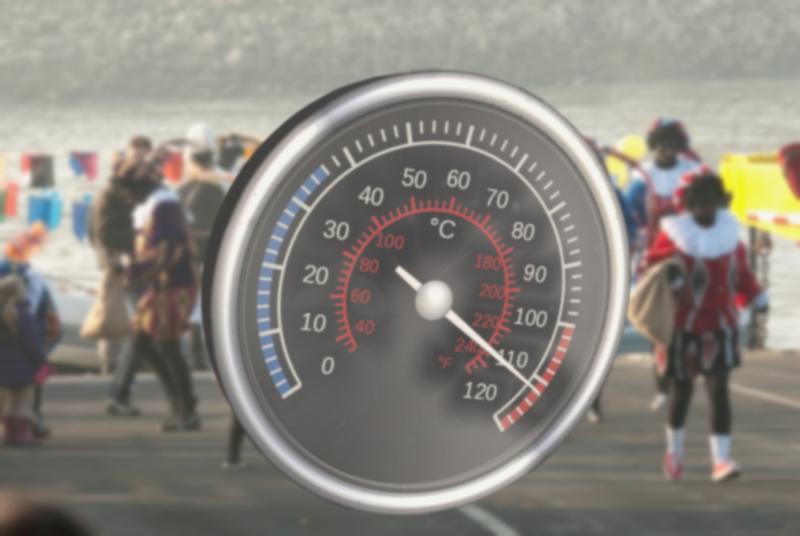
112; °C
